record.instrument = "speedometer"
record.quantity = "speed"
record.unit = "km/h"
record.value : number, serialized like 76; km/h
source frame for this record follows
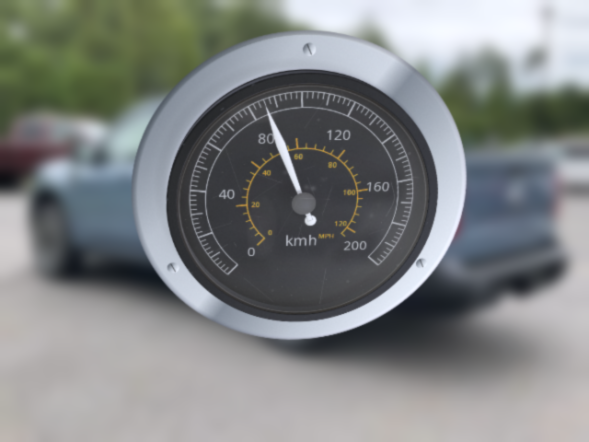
86; km/h
